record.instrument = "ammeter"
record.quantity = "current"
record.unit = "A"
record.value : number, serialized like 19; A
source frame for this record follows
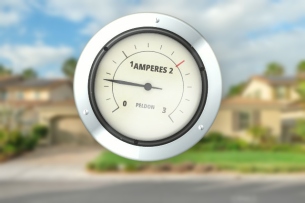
0.5; A
